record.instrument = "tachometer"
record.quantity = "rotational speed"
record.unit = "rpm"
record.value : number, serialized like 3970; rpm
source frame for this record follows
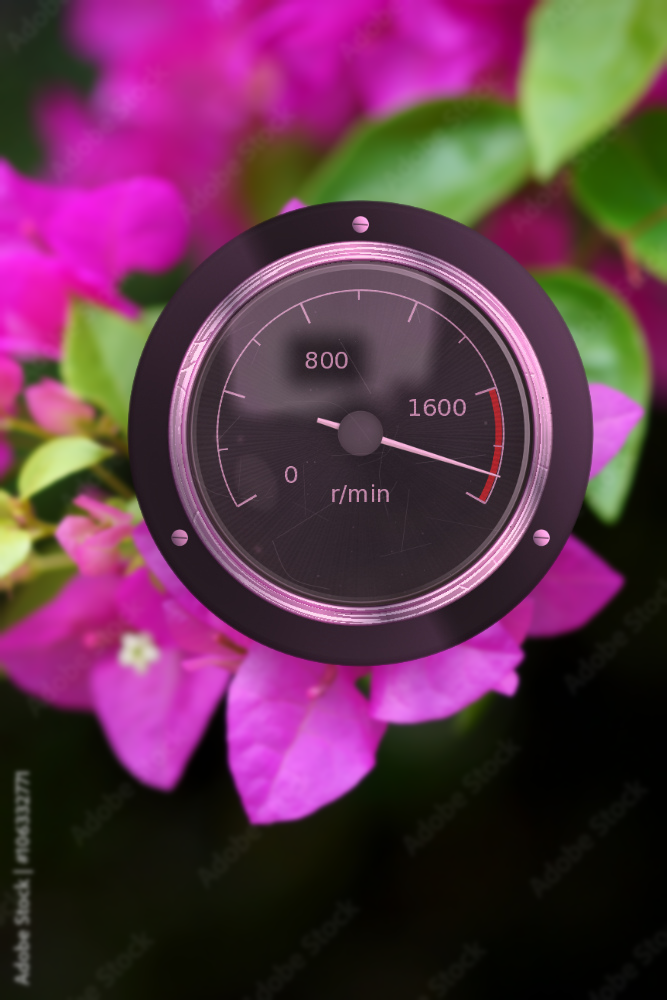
1900; rpm
